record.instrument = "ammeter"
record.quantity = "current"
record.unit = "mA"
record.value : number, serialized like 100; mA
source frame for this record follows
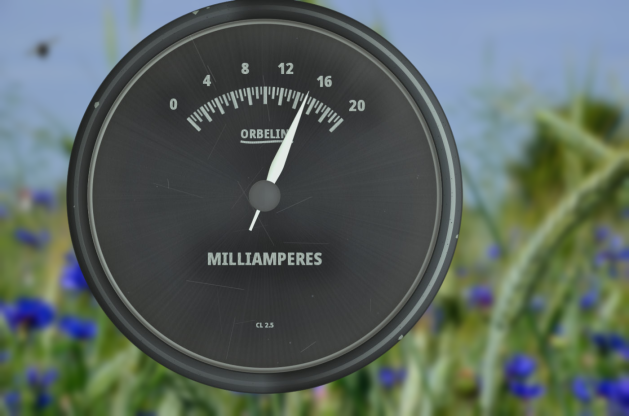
15; mA
